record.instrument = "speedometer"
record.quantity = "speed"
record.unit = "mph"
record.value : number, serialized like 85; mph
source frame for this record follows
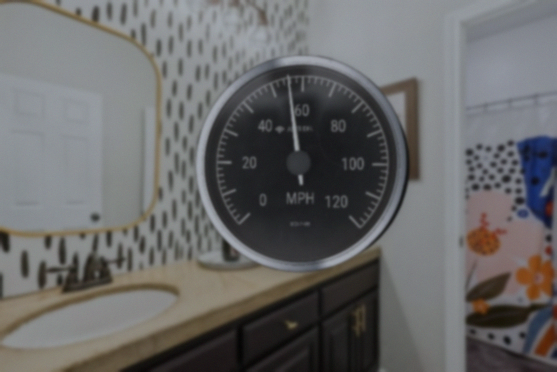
56; mph
